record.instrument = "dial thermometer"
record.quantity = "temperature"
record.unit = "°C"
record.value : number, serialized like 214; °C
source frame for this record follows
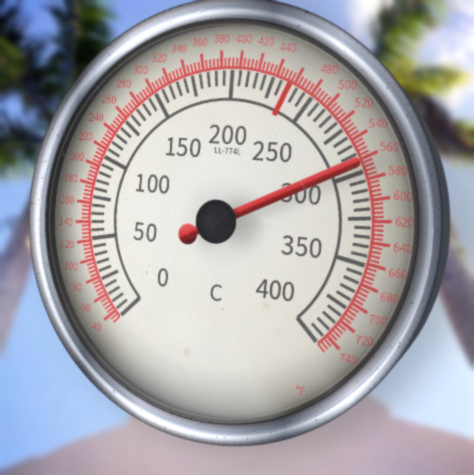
295; °C
